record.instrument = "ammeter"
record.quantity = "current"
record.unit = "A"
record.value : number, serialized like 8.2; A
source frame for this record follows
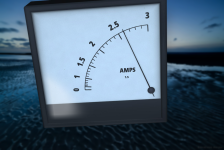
2.6; A
